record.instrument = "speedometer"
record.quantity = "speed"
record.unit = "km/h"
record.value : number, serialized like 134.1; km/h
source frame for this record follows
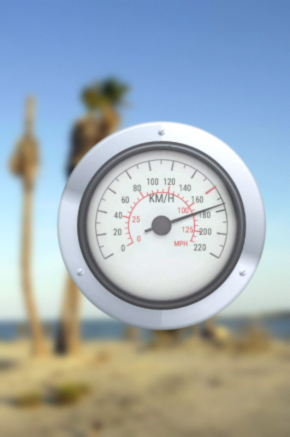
175; km/h
